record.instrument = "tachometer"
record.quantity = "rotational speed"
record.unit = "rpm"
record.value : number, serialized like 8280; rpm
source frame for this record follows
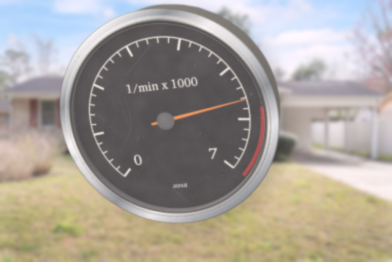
5600; rpm
